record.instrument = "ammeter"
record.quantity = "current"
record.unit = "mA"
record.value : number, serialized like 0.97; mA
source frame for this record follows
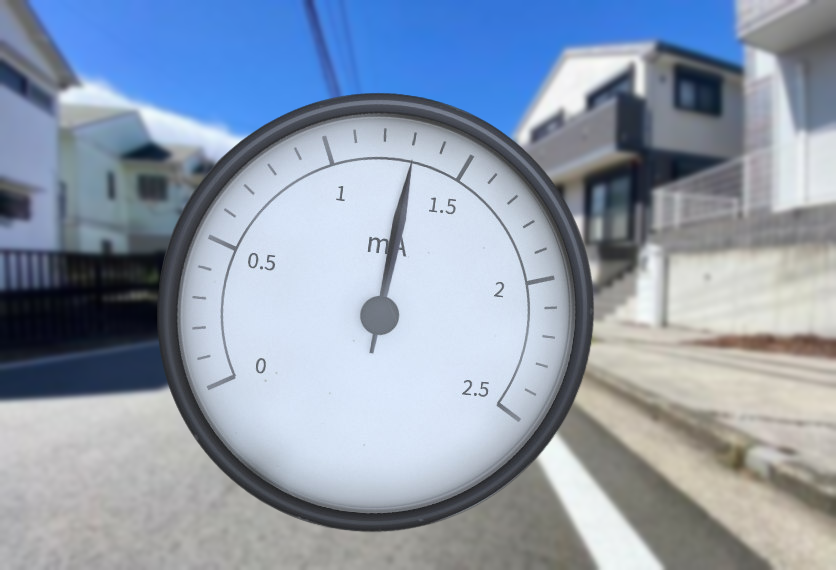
1.3; mA
